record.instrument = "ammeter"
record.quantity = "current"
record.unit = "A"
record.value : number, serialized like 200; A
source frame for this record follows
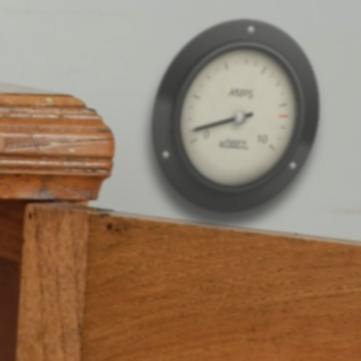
0.5; A
